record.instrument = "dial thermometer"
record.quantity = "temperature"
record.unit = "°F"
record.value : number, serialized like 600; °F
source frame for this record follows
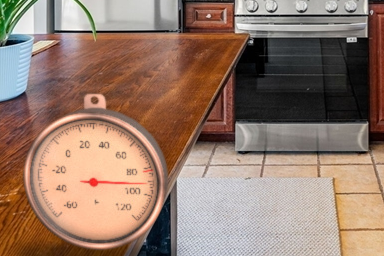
90; °F
